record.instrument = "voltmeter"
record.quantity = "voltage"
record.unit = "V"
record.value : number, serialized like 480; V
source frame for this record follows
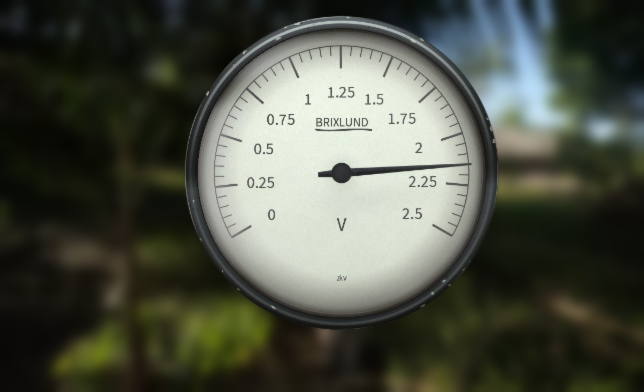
2.15; V
